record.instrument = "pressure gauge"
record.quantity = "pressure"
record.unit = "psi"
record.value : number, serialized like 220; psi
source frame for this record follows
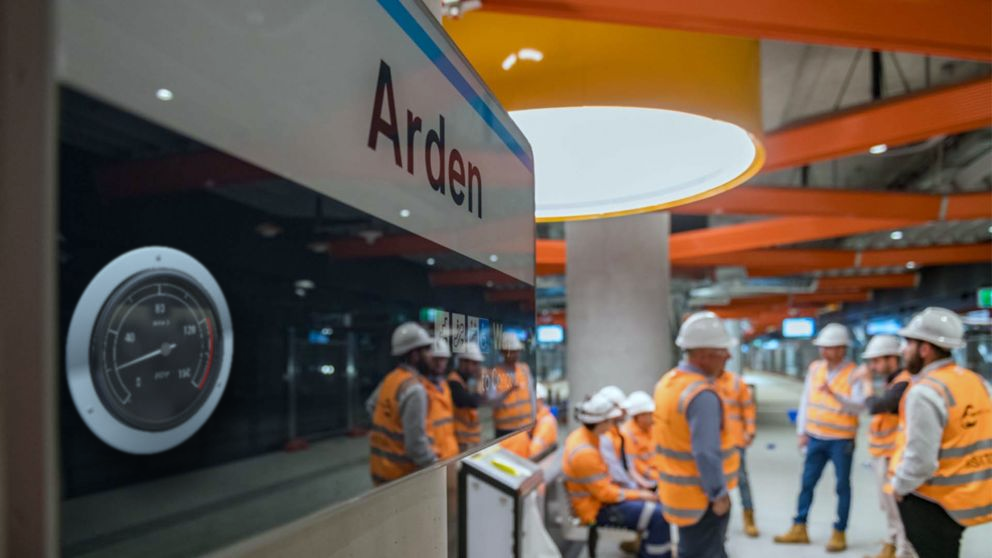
20; psi
